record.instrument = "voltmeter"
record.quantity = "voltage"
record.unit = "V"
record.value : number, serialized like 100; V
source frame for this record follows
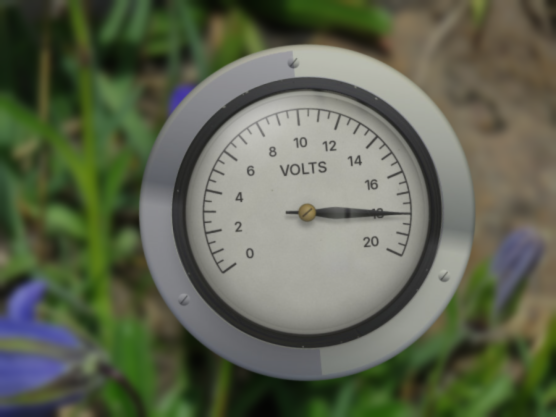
18; V
